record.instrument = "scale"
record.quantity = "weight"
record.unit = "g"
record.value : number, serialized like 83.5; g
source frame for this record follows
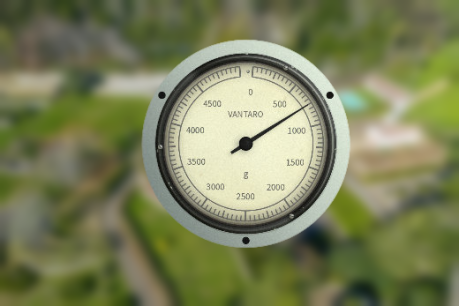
750; g
